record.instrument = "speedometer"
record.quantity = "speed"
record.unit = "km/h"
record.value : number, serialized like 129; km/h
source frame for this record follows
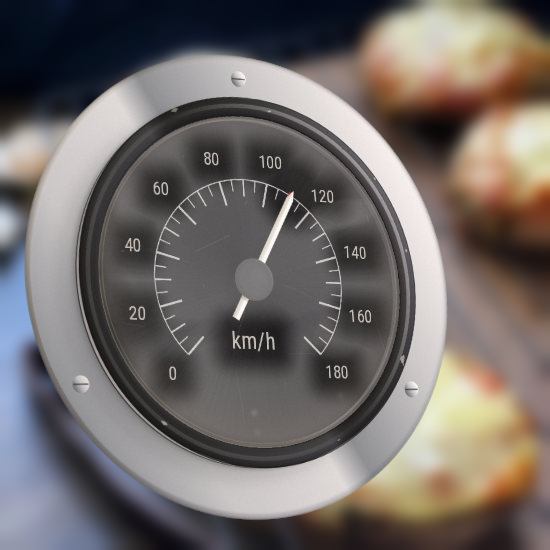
110; km/h
